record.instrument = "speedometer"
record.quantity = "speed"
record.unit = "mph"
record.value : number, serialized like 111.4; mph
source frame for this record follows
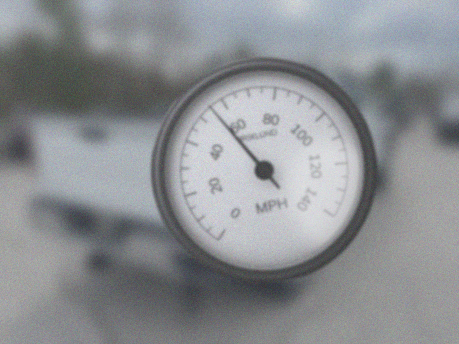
55; mph
